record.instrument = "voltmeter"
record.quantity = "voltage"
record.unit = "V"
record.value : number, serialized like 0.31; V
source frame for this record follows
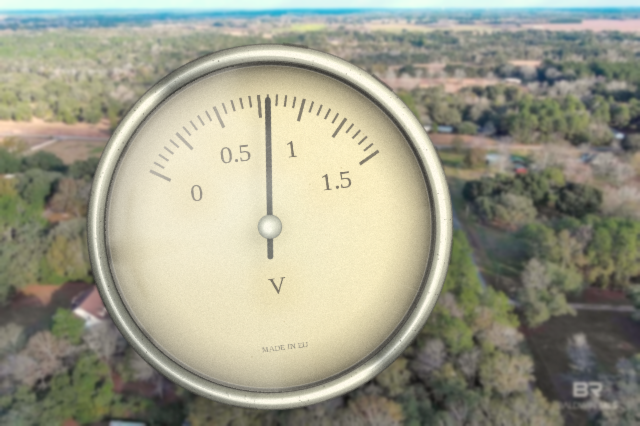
0.8; V
